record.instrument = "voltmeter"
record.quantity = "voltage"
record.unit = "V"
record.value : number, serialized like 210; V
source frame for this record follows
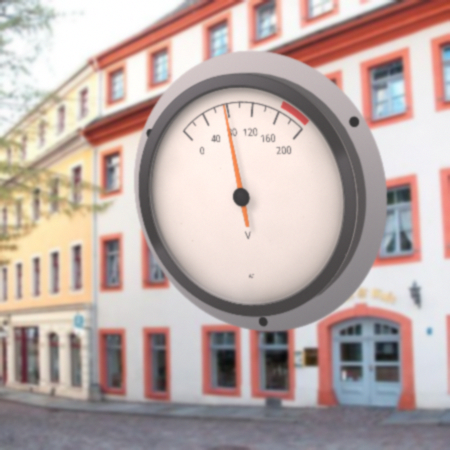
80; V
